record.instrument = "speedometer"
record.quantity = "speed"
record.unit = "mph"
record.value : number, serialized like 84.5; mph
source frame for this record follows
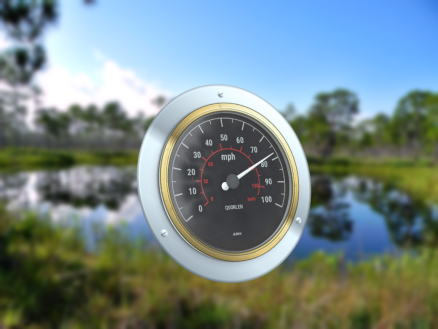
77.5; mph
